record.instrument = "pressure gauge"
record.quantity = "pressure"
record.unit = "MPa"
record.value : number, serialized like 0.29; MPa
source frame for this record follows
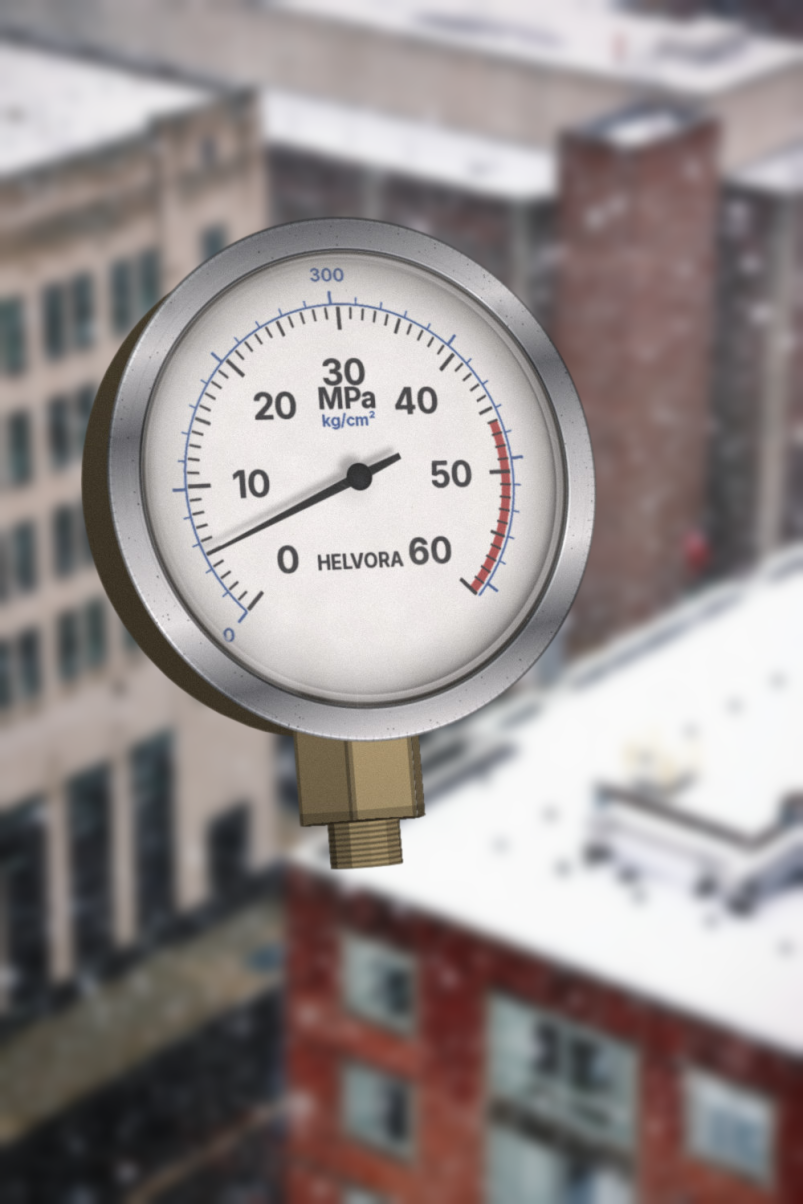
5; MPa
